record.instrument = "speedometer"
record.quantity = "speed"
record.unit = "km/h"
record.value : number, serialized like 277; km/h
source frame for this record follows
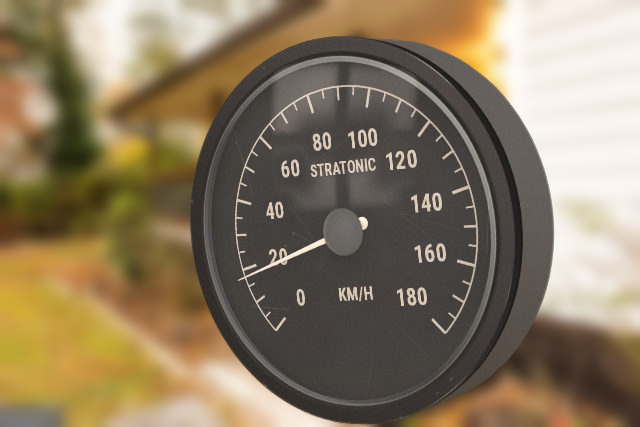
17.5; km/h
